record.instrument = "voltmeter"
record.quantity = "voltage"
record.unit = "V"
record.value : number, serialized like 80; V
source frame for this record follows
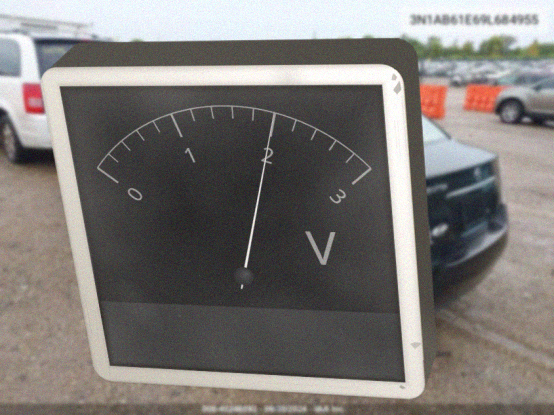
2; V
